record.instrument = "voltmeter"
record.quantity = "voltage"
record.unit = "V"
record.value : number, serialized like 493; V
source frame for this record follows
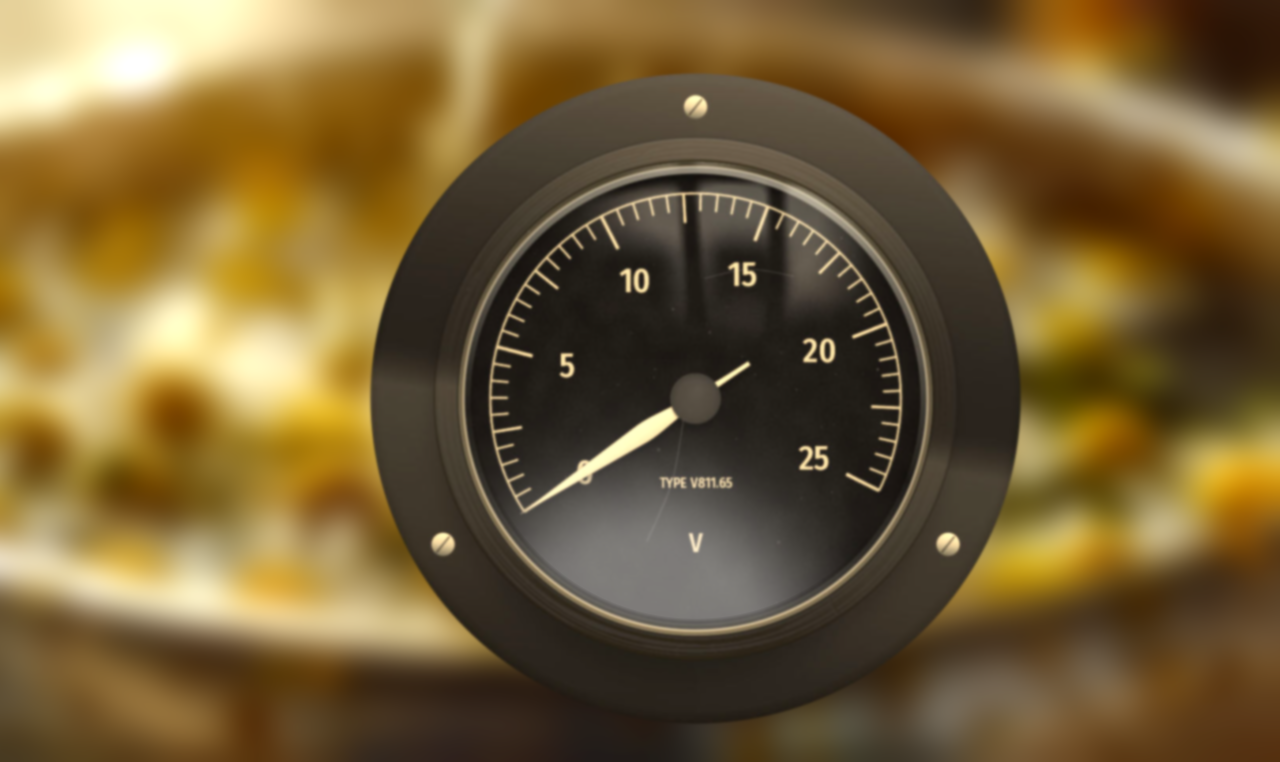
0; V
